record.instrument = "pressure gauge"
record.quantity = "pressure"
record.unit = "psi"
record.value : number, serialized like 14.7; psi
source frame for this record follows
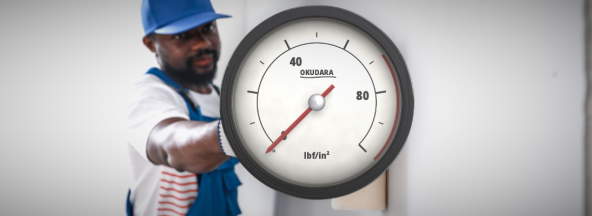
0; psi
